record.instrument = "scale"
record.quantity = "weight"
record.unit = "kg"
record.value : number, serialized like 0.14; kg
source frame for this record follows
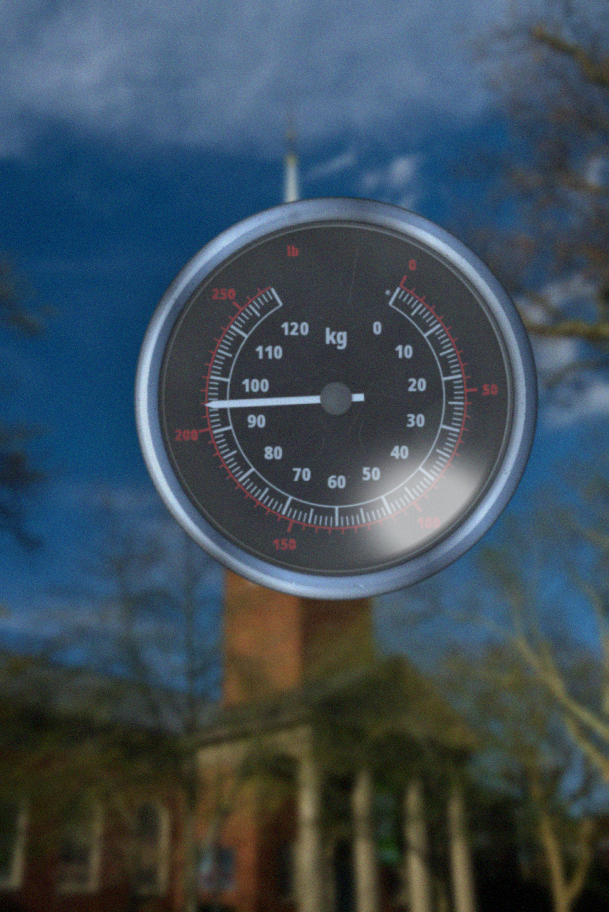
95; kg
